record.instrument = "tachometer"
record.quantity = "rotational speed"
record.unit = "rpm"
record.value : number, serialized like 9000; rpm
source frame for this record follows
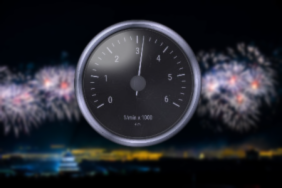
3200; rpm
